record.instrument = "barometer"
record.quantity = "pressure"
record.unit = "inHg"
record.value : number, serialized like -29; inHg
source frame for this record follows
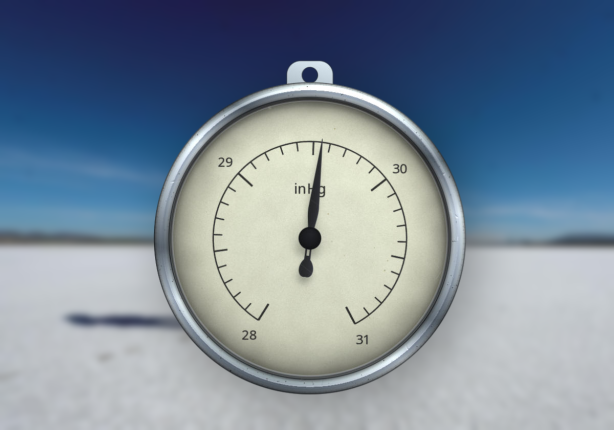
29.55; inHg
